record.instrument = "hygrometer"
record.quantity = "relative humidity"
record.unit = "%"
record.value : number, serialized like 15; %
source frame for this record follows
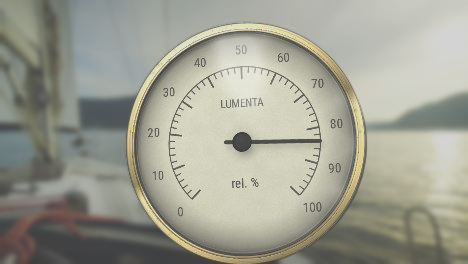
84; %
